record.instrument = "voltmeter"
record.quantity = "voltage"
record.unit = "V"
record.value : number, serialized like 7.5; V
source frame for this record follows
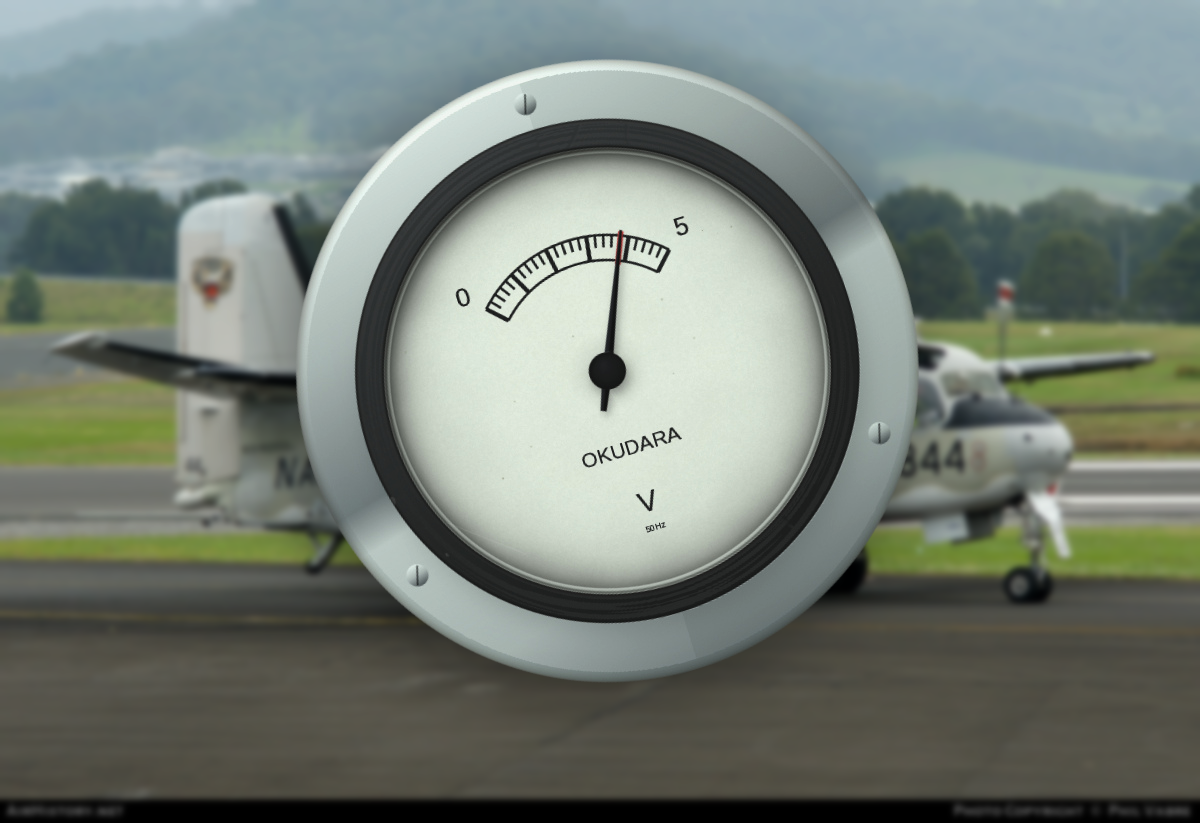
3.8; V
